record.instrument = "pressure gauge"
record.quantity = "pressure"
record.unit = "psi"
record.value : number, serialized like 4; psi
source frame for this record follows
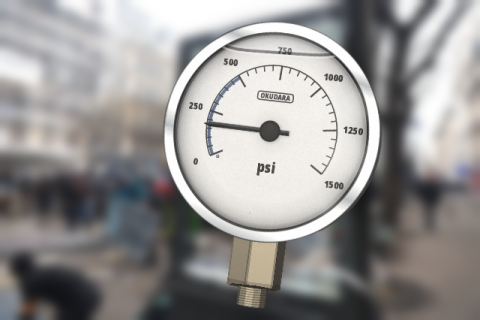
175; psi
